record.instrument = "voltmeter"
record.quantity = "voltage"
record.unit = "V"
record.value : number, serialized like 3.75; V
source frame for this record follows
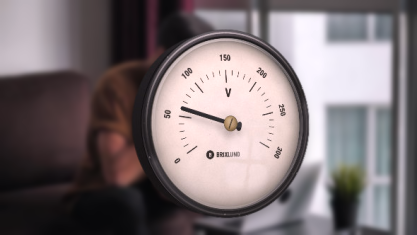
60; V
